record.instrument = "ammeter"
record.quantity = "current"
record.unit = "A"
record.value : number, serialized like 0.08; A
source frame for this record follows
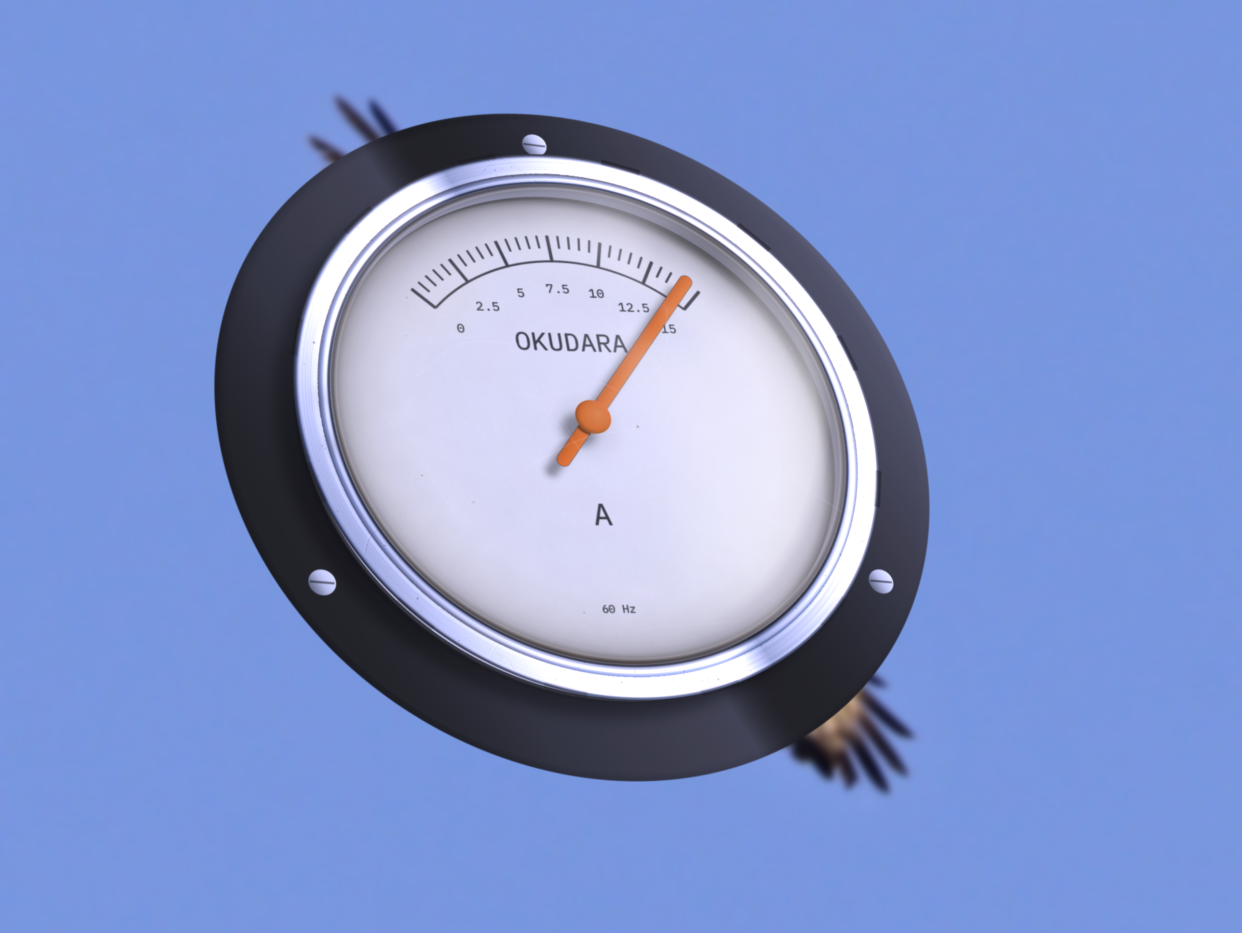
14.25; A
